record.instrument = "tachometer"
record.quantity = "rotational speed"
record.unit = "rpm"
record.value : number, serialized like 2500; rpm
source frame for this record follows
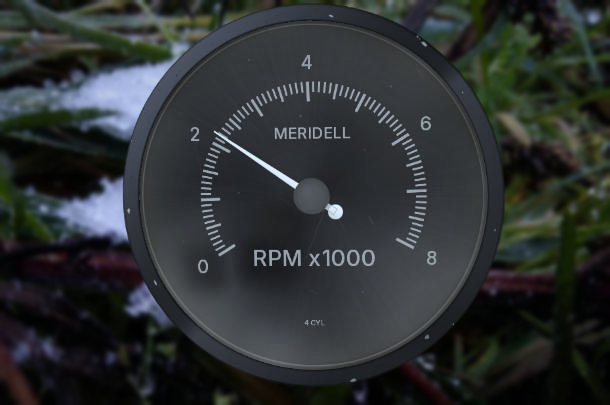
2200; rpm
